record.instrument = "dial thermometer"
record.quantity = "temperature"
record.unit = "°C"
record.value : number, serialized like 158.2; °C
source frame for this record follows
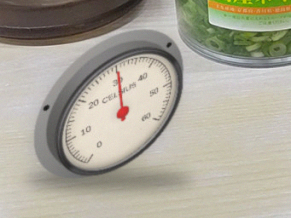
30; °C
